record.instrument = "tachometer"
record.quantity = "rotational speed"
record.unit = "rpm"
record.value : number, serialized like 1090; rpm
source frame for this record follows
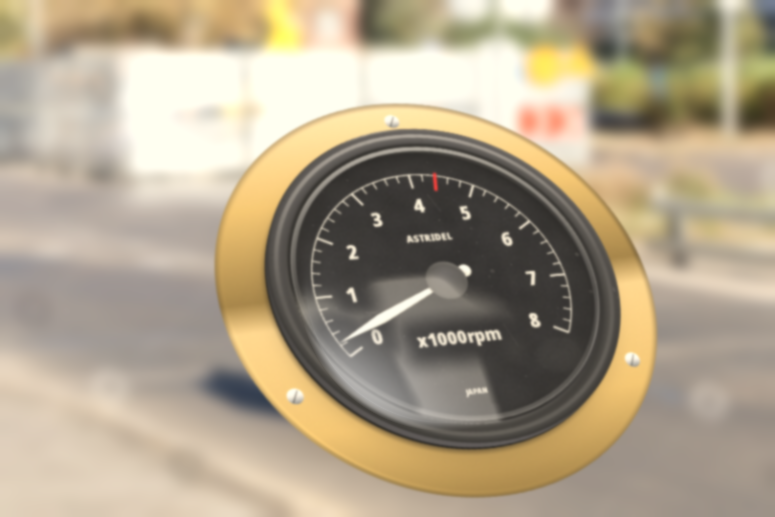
200; rpm
